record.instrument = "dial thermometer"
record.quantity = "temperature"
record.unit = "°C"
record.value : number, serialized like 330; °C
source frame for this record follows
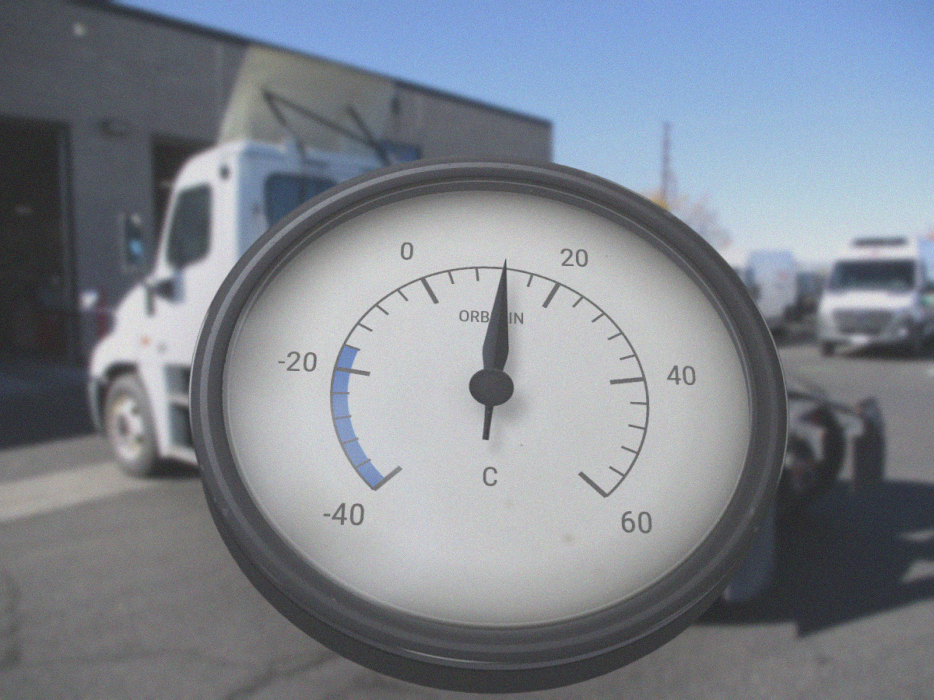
12; °C
